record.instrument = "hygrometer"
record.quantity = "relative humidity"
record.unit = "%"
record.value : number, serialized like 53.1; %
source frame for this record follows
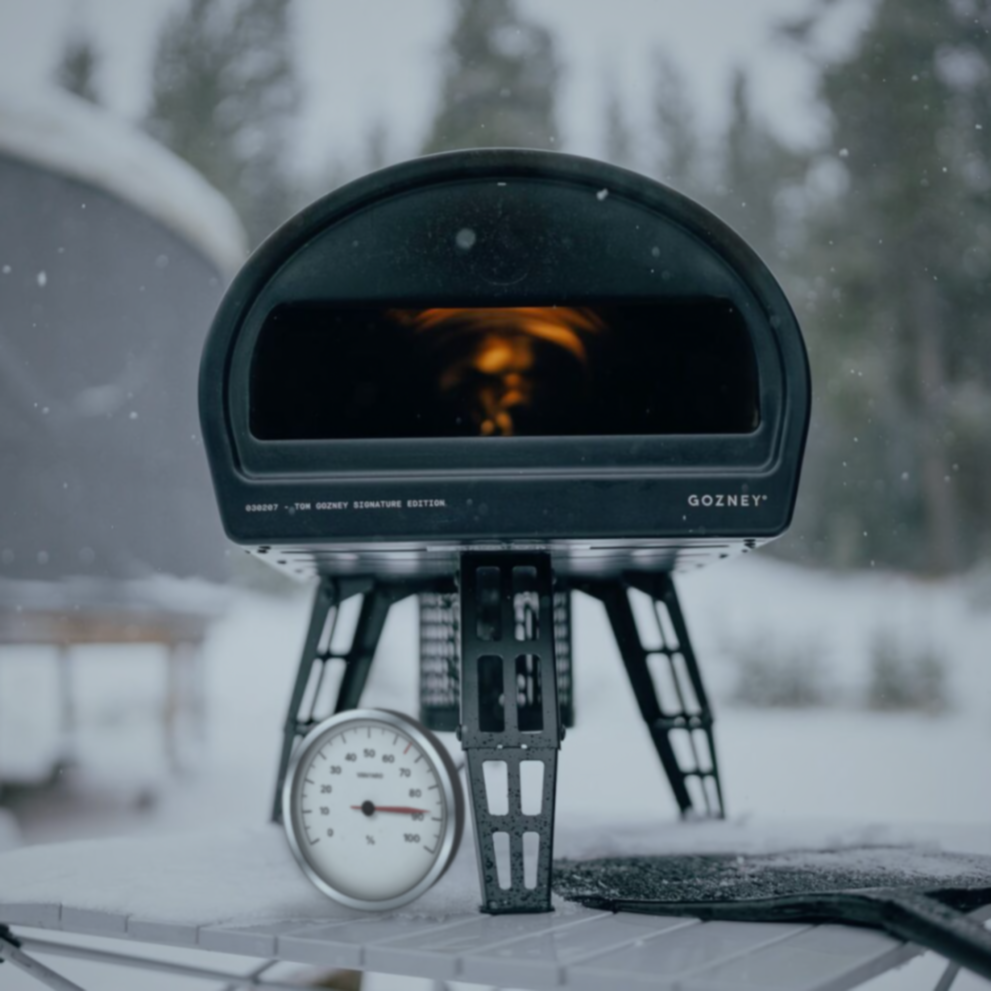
87.5; %
